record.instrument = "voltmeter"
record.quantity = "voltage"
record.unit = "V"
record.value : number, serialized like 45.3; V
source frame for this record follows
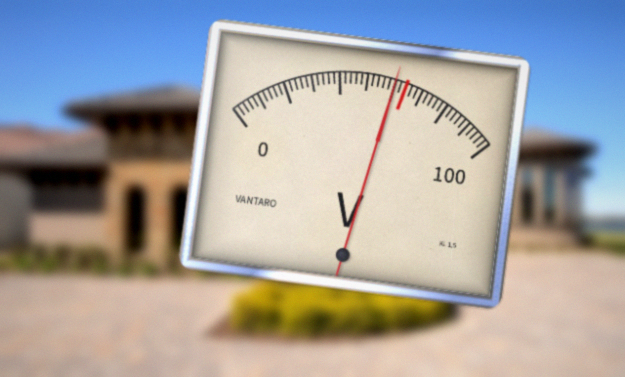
60; V
